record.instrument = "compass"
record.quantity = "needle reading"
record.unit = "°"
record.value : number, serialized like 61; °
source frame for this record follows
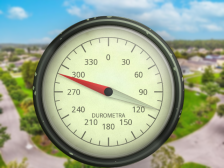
290; °
